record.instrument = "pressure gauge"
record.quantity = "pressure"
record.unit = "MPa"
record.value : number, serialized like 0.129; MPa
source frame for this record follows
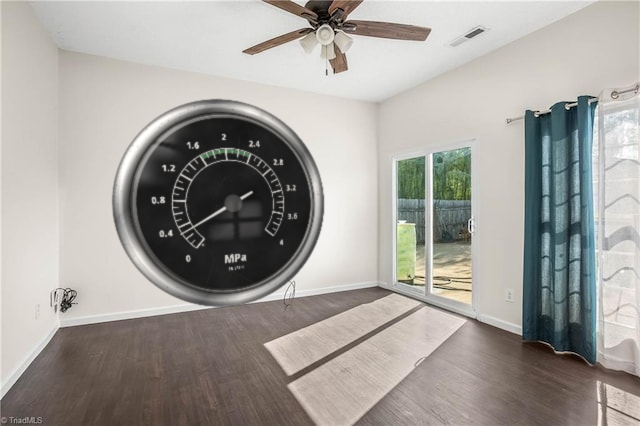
0.3; MPa
